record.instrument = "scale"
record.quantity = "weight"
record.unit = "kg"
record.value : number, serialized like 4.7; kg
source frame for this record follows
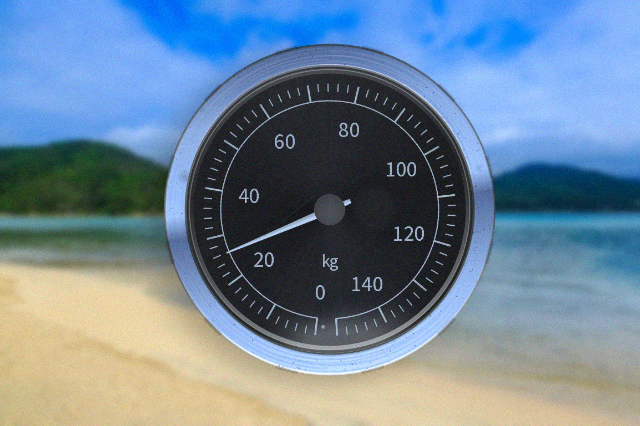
26; kg
